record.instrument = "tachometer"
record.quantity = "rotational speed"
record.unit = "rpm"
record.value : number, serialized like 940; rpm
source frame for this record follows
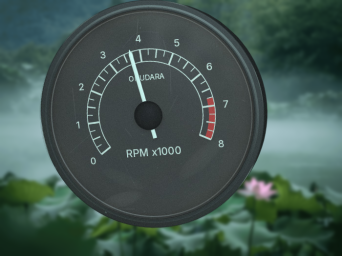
3750; rpm
